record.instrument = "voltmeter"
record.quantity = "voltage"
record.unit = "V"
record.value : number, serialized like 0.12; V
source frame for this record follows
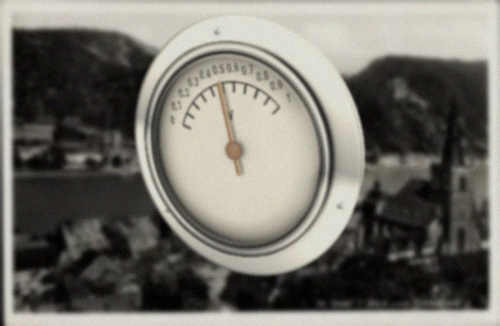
0.5; V
